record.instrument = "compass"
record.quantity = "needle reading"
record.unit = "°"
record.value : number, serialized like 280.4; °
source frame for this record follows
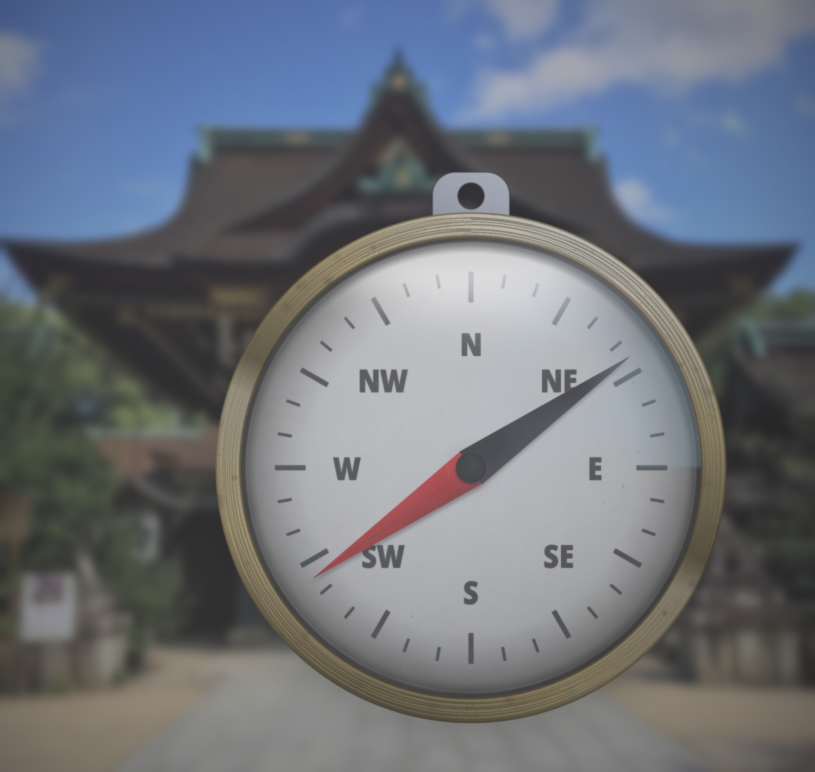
235; °
